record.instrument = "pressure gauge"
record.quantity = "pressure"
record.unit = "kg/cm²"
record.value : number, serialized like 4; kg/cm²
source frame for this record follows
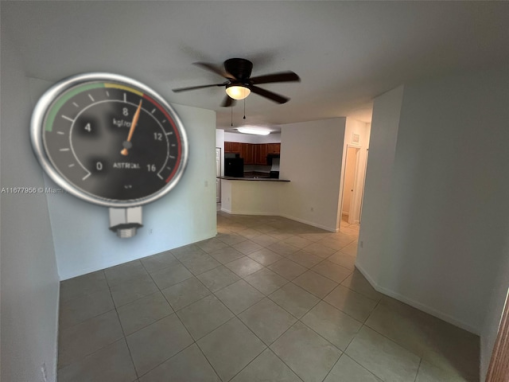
9; kg/cm²
